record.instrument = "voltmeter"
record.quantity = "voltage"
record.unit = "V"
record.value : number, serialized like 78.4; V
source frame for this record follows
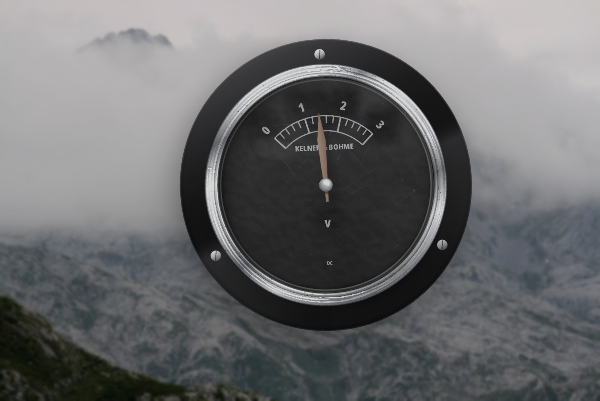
1.4; V
